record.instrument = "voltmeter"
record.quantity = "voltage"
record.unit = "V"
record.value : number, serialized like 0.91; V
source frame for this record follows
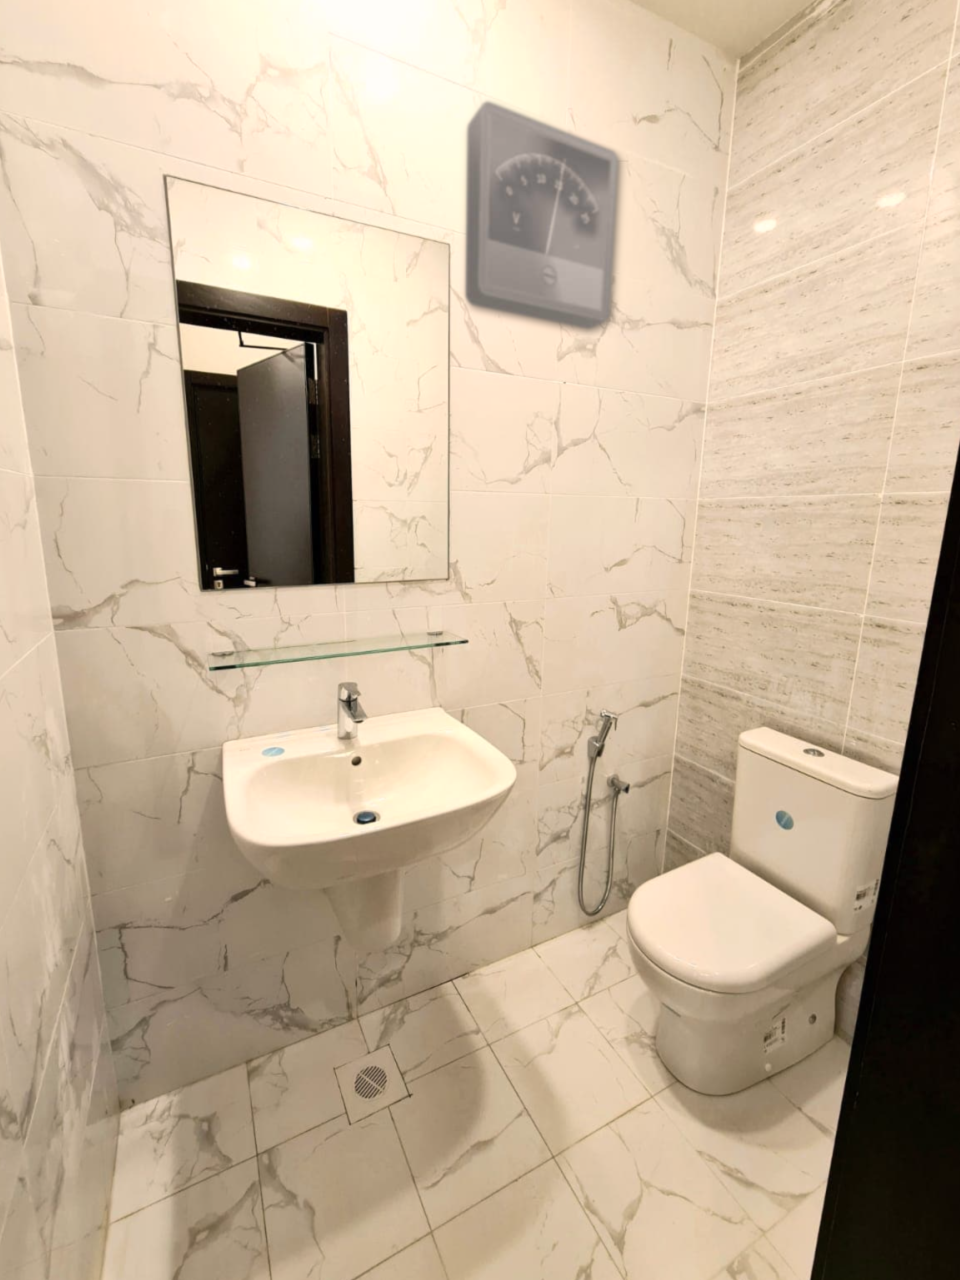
15; V
